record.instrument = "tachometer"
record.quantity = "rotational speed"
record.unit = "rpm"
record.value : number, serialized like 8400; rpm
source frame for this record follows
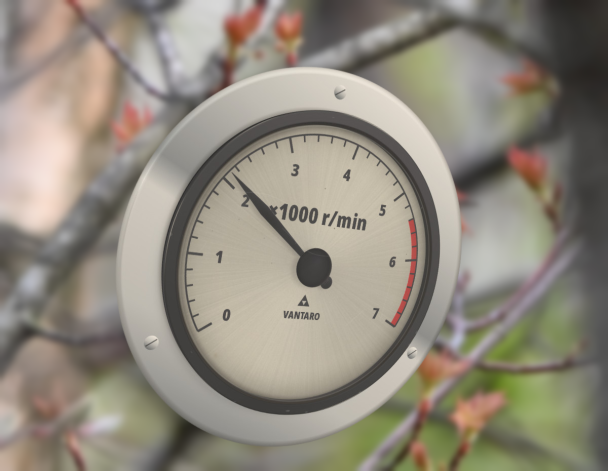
2100; rpm
